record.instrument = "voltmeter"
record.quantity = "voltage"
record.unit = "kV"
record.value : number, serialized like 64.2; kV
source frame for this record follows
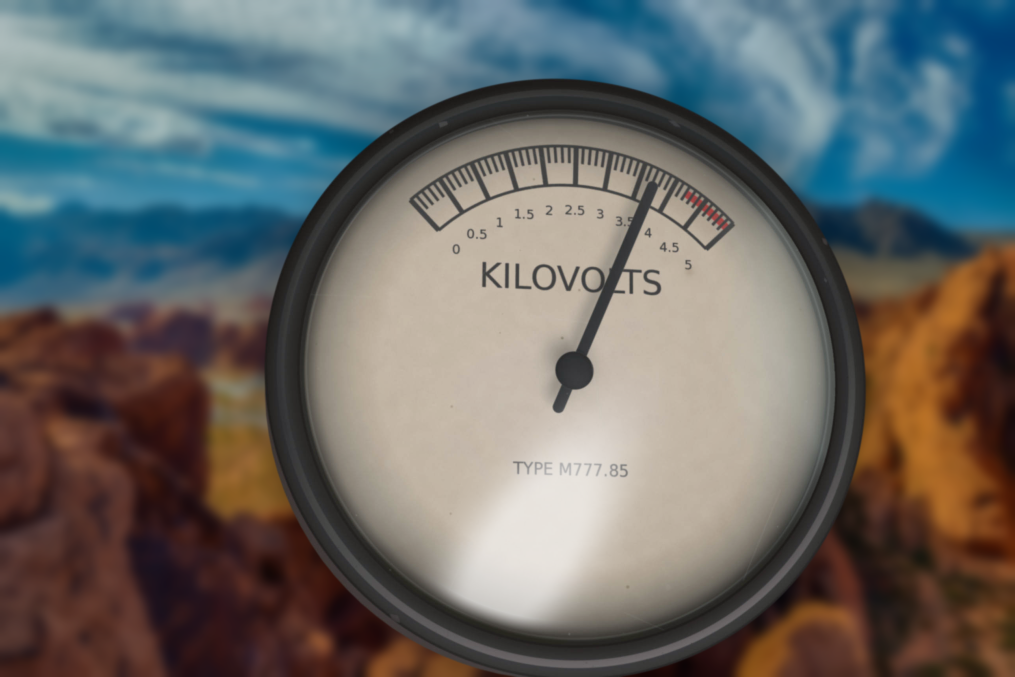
3.7; kV
